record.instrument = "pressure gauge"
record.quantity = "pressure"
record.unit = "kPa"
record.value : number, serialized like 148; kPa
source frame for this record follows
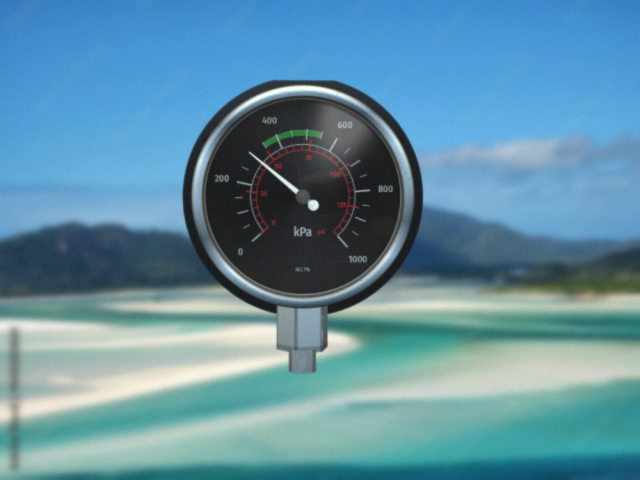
300; kPa
